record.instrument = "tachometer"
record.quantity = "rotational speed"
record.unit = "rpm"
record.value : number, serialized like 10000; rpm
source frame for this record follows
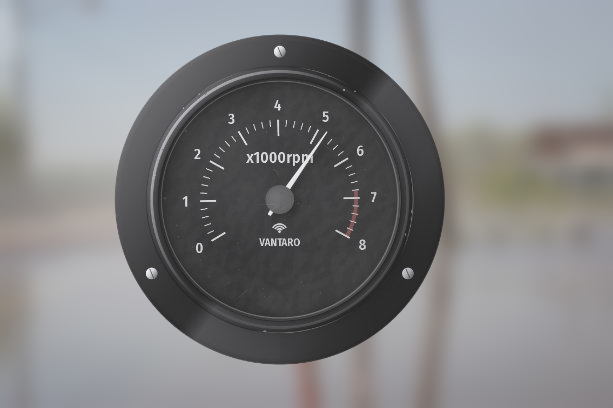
5200; rpm
